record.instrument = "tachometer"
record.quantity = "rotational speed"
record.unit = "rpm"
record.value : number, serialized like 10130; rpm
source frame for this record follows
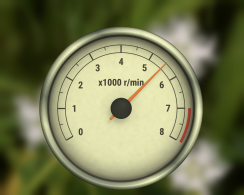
5500; rpm
